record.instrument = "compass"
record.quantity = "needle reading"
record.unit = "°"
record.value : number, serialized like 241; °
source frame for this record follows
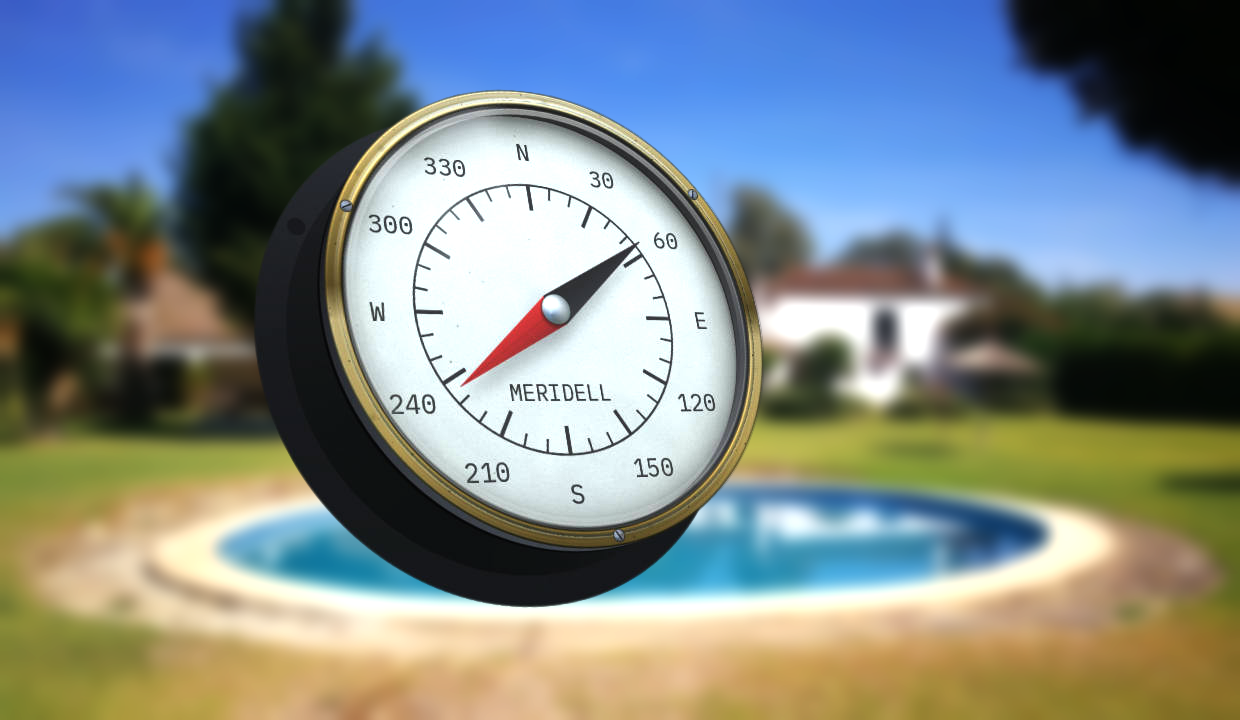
235; °
